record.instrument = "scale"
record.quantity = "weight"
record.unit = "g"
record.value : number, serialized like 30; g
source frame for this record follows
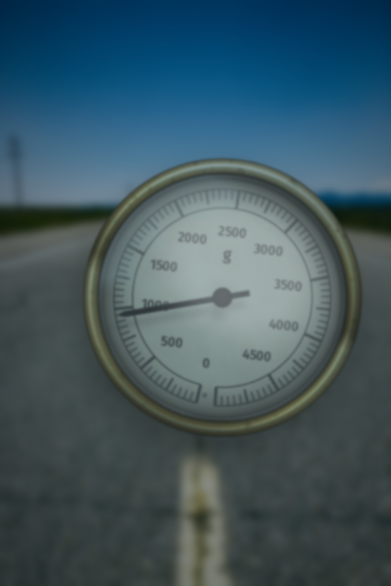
950; g
